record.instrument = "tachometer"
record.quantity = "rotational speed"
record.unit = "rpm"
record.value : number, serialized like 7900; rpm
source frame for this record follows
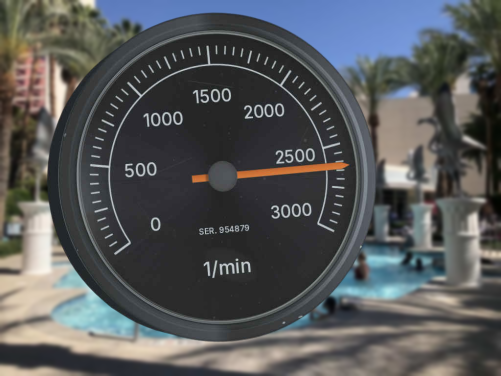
2625; rpm
